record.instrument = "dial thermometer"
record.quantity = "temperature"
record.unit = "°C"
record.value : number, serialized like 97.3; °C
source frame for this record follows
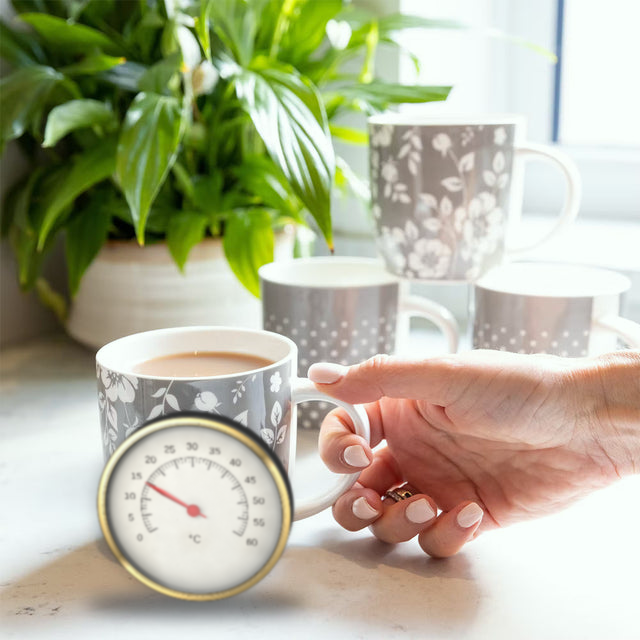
15; °C
